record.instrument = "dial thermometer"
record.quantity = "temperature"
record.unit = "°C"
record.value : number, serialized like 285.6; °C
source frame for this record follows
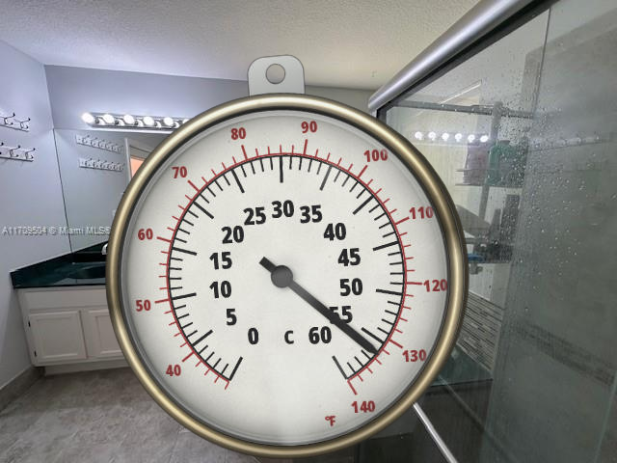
56; °C
